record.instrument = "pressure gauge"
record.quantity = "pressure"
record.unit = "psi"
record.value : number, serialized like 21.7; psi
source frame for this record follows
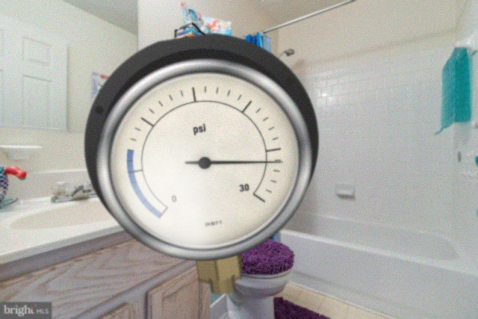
26; psi
